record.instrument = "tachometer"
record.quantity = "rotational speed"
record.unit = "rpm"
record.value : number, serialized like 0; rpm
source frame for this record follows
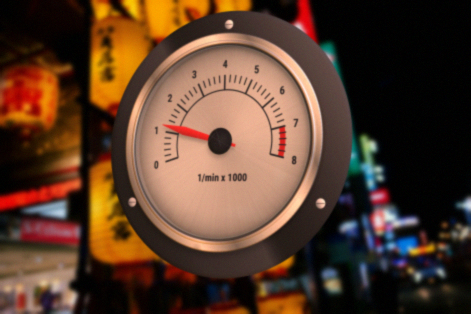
1200; rpm
